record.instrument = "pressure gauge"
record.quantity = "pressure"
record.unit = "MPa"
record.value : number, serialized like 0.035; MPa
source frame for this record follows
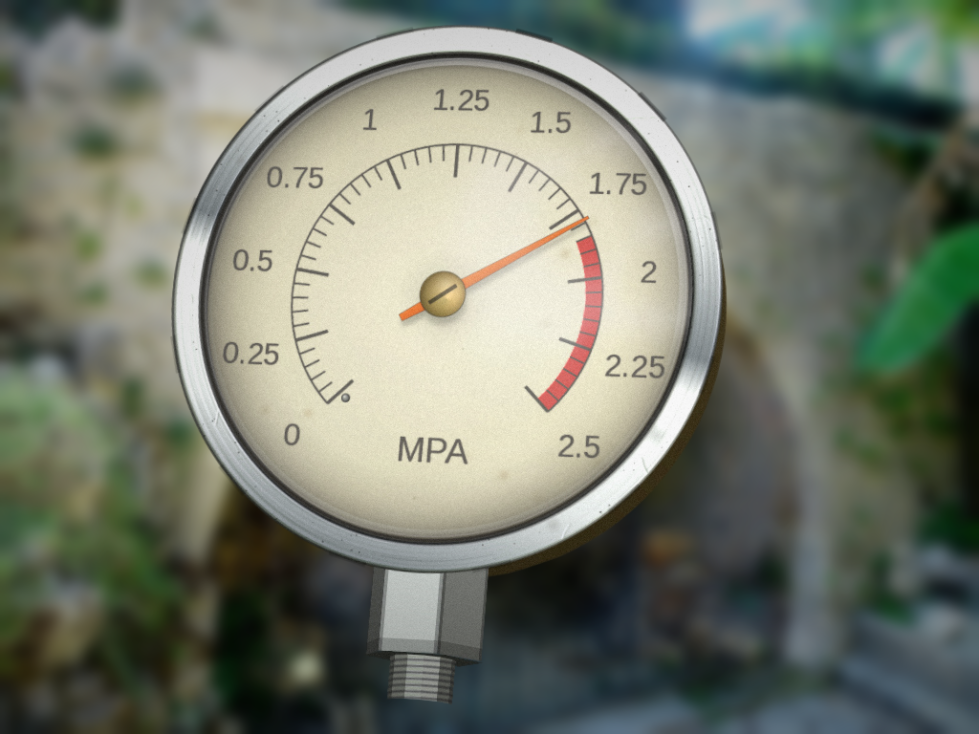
1.8; MPa
